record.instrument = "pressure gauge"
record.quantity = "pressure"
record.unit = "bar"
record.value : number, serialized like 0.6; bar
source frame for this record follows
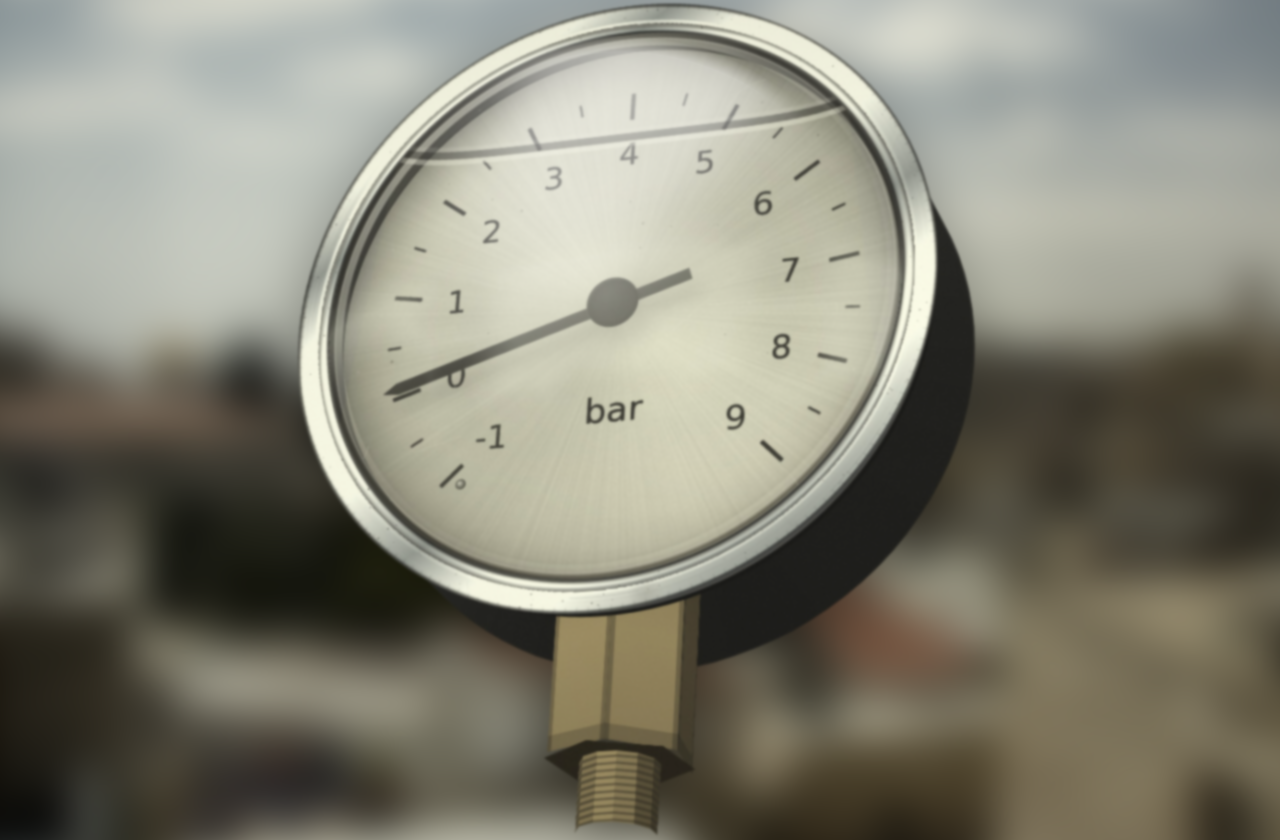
0; bar
